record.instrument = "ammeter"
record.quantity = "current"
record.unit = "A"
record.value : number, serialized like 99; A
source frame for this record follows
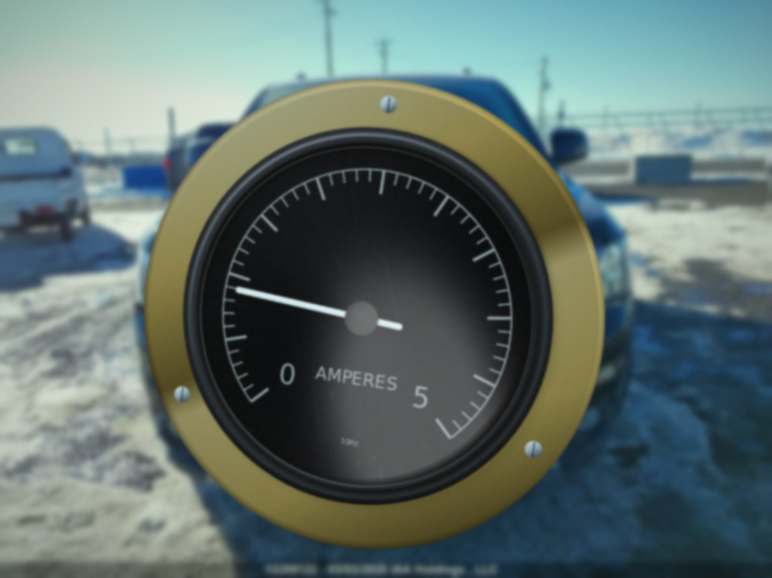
0.9; A
